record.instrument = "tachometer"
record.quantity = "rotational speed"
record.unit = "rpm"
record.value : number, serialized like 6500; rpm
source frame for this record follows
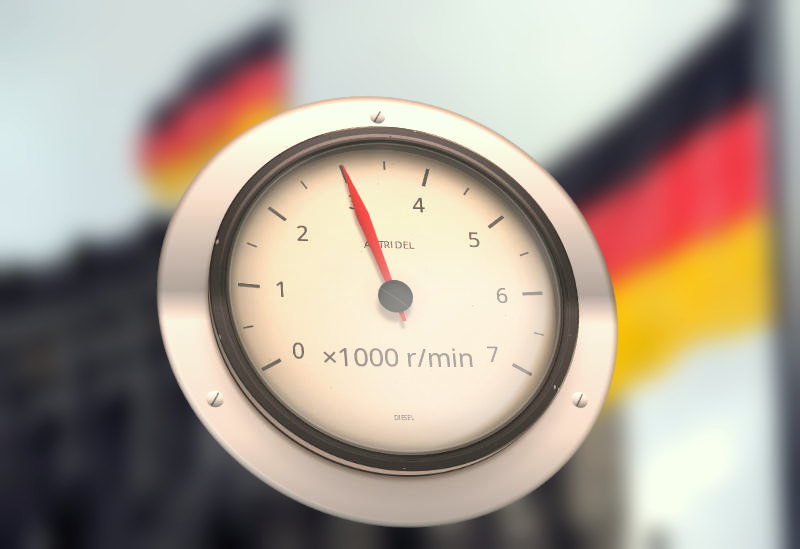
3000; rpm
